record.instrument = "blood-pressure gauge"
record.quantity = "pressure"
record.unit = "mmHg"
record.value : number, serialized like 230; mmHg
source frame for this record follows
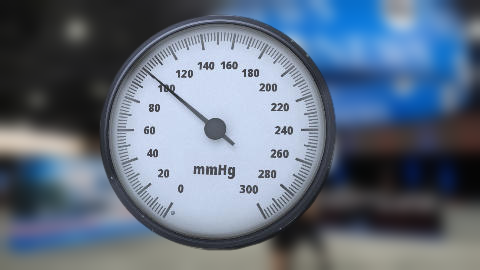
100; mmHg
